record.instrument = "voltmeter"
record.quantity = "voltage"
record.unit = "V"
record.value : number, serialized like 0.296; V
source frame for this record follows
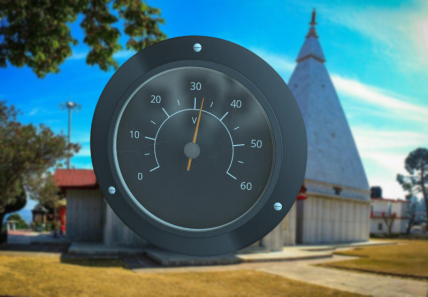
32.5; V
